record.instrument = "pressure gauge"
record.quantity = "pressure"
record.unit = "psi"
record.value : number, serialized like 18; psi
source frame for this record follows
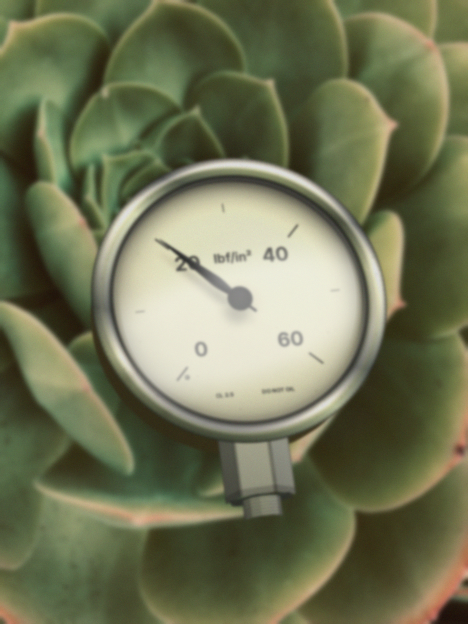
20; psi
